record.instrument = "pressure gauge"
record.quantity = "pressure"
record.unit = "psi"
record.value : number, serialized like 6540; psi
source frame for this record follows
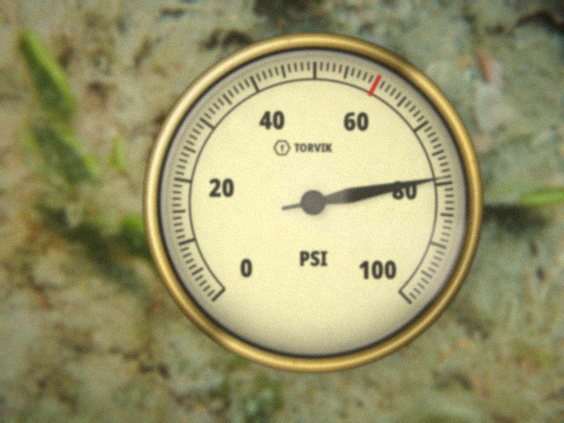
79; psi
